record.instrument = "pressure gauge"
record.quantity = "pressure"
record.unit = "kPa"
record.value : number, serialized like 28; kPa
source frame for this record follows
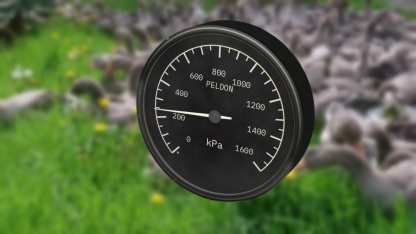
250; kPa
